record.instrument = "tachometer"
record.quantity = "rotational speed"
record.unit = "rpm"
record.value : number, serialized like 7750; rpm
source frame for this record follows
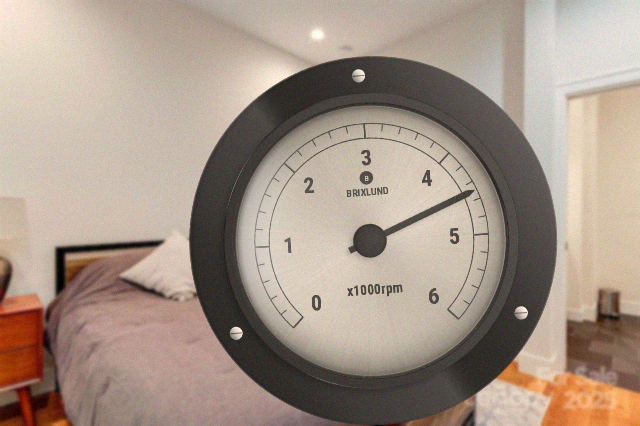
4500; rpm
